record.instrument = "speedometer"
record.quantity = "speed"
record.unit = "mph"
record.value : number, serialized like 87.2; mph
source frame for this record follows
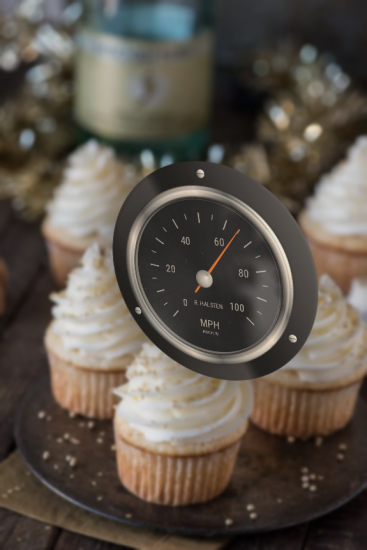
65; mph
